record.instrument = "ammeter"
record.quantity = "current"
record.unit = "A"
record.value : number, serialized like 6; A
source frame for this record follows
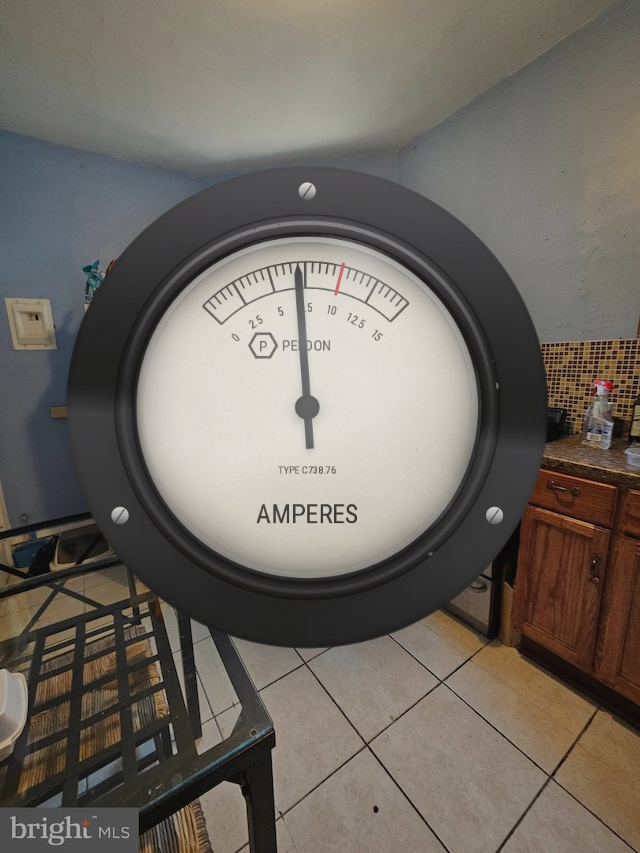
7; A
